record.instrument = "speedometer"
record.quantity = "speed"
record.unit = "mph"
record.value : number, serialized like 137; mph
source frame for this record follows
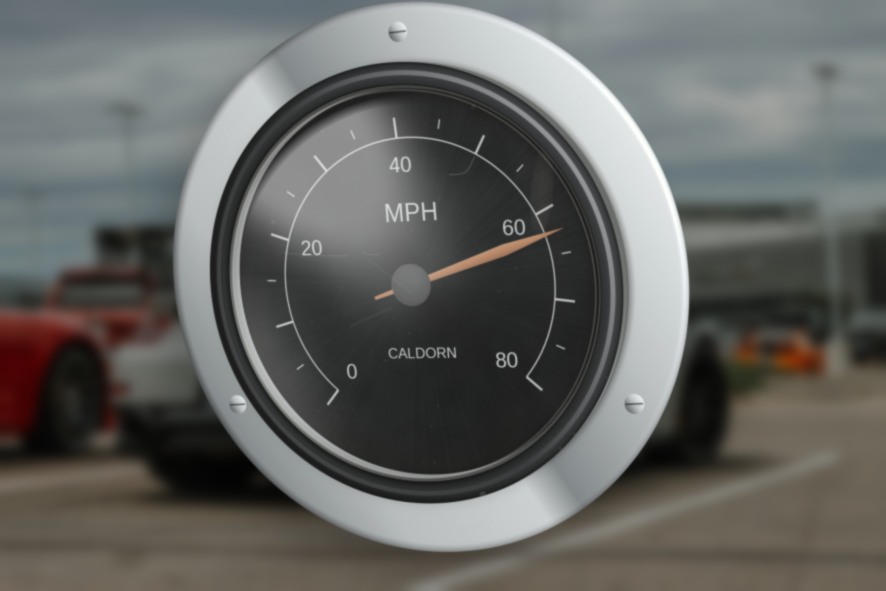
62.5; mph
